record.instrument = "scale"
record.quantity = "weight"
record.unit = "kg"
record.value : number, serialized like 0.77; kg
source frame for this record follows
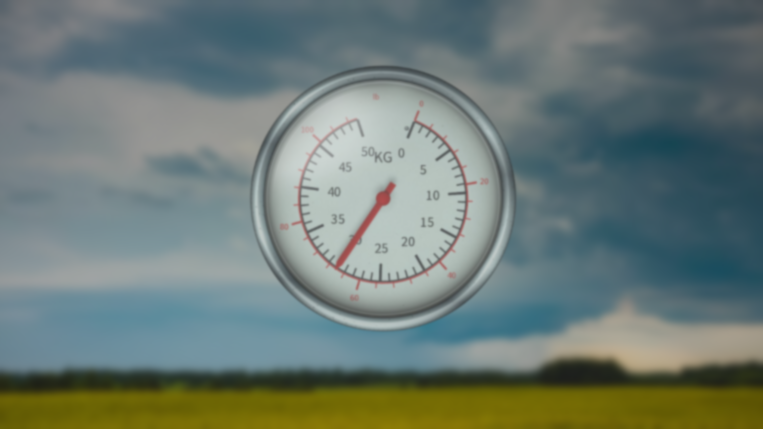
30; kg
